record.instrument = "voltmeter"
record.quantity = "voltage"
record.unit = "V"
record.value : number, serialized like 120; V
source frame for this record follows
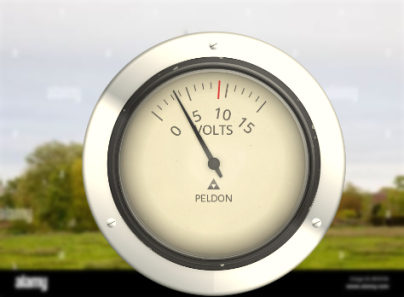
3.5; V
